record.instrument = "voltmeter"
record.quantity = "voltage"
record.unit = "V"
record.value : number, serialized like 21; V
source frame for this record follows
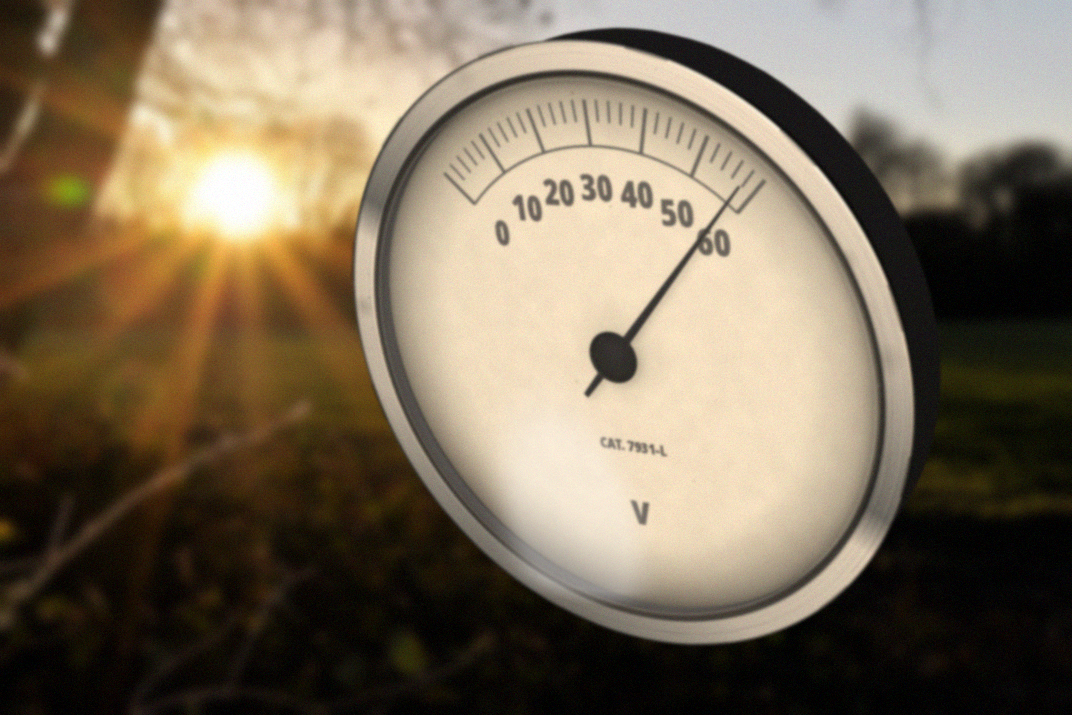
58; V
